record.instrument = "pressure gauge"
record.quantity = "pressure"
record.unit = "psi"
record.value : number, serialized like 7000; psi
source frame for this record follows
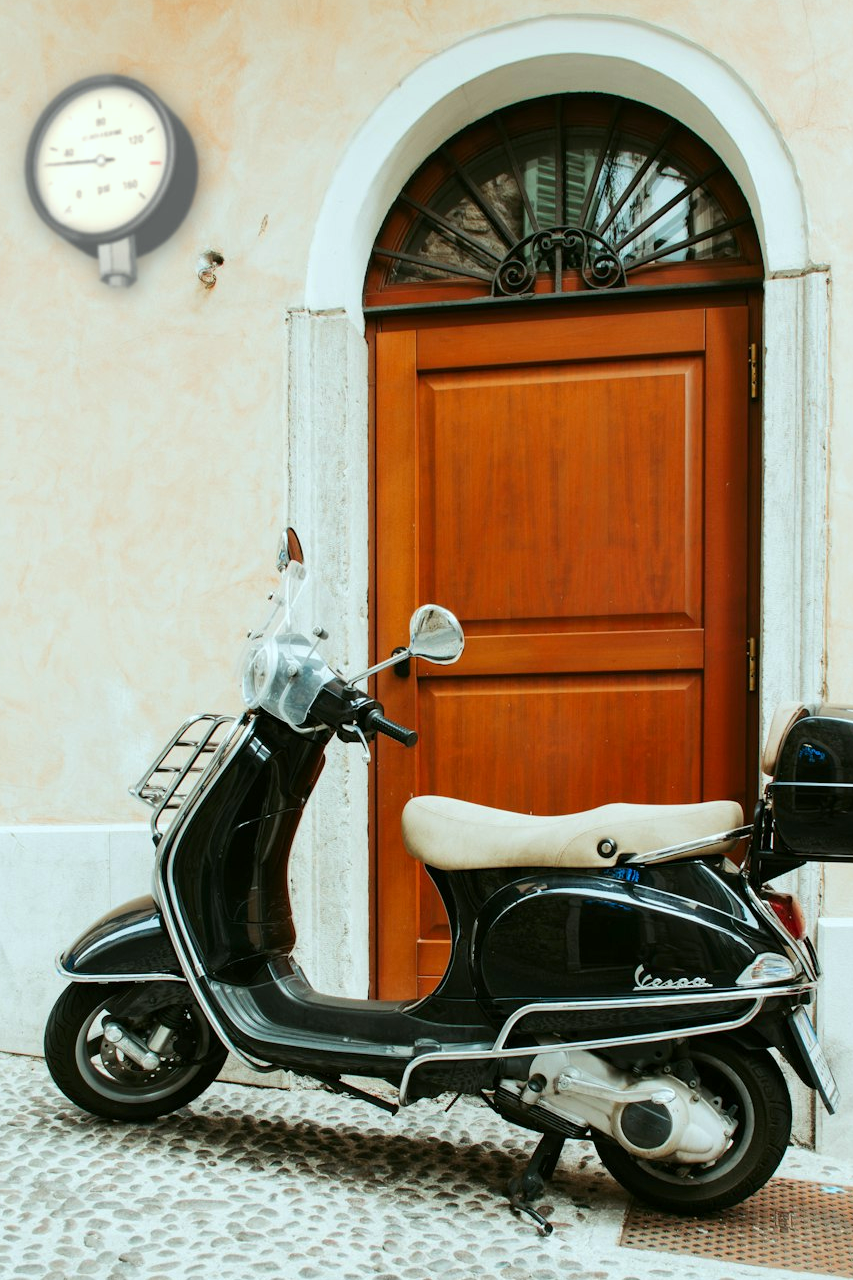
30; psi
